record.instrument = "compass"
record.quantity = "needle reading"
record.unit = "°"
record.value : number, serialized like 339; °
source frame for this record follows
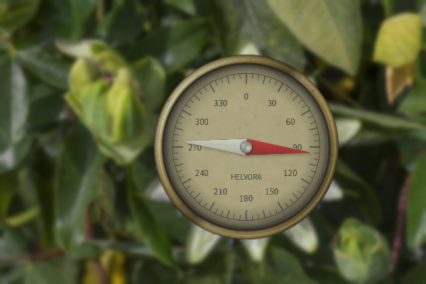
95; °
